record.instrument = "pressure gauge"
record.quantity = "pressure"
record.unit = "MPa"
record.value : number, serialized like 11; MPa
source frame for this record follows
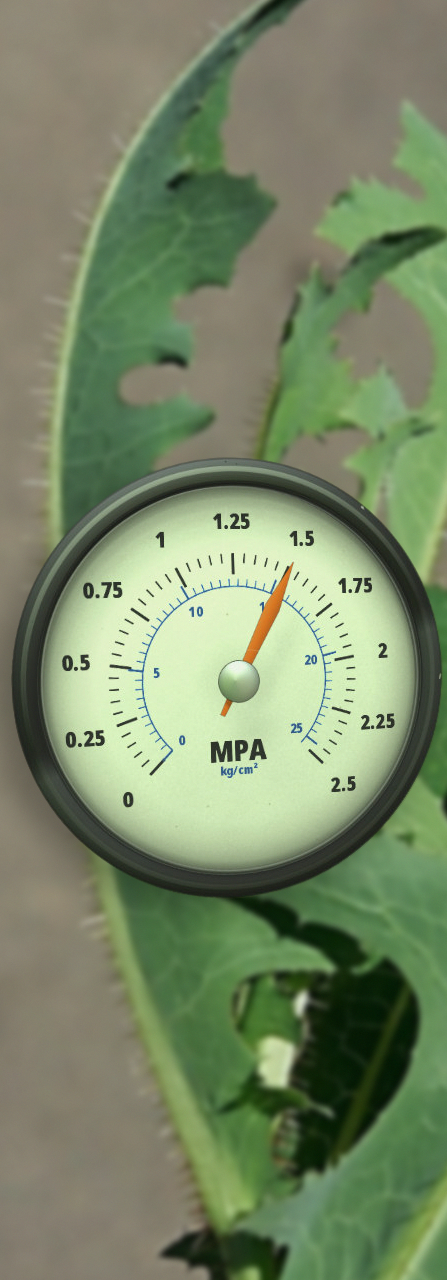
1.5; MPa
